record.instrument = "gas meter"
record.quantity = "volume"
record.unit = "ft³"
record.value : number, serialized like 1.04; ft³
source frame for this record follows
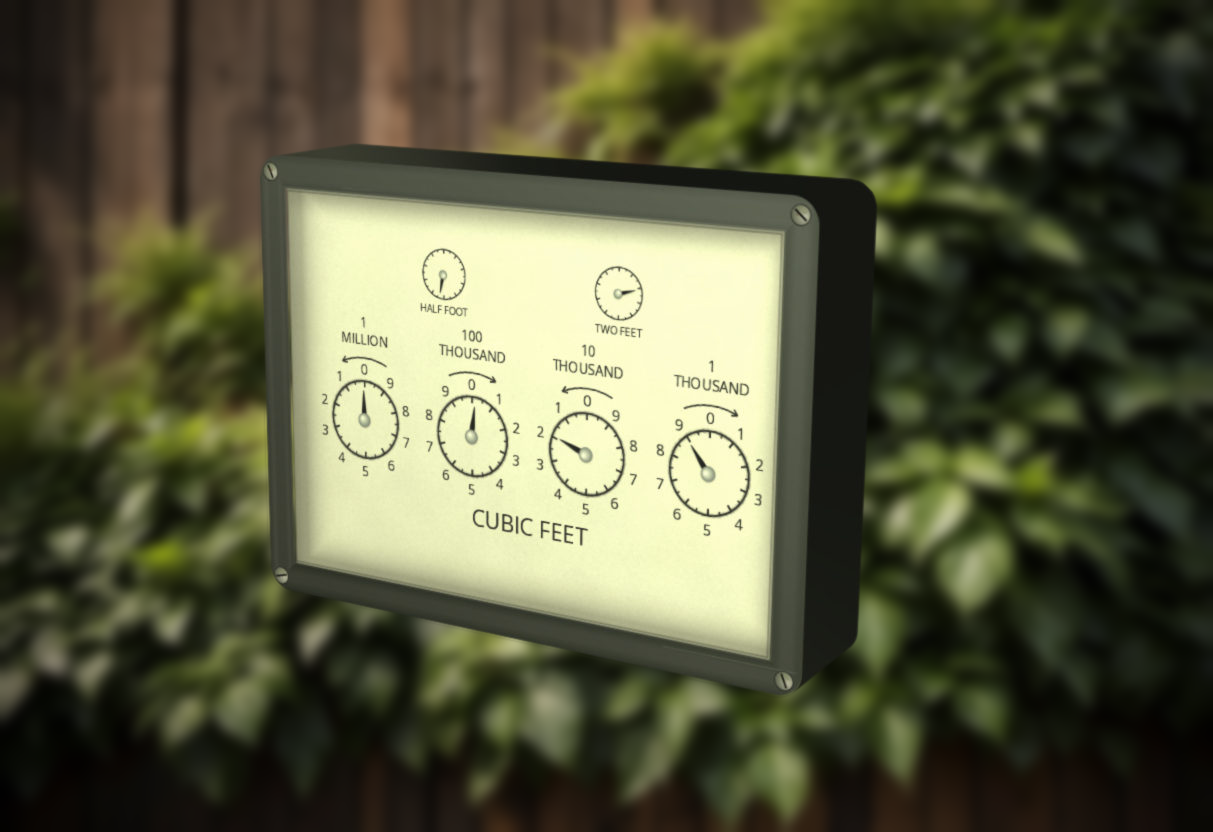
1900; ft³
